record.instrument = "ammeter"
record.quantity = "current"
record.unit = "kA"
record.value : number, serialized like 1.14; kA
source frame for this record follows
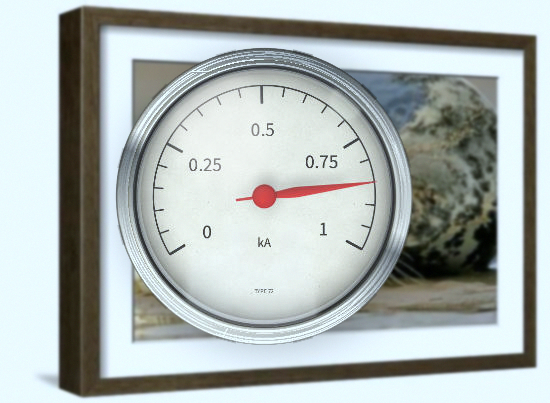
0.85; kA
